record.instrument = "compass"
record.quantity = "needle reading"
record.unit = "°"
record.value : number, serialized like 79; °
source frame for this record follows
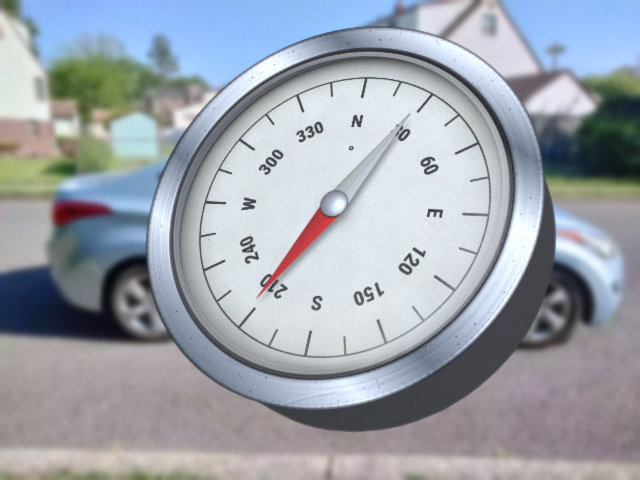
210; °
